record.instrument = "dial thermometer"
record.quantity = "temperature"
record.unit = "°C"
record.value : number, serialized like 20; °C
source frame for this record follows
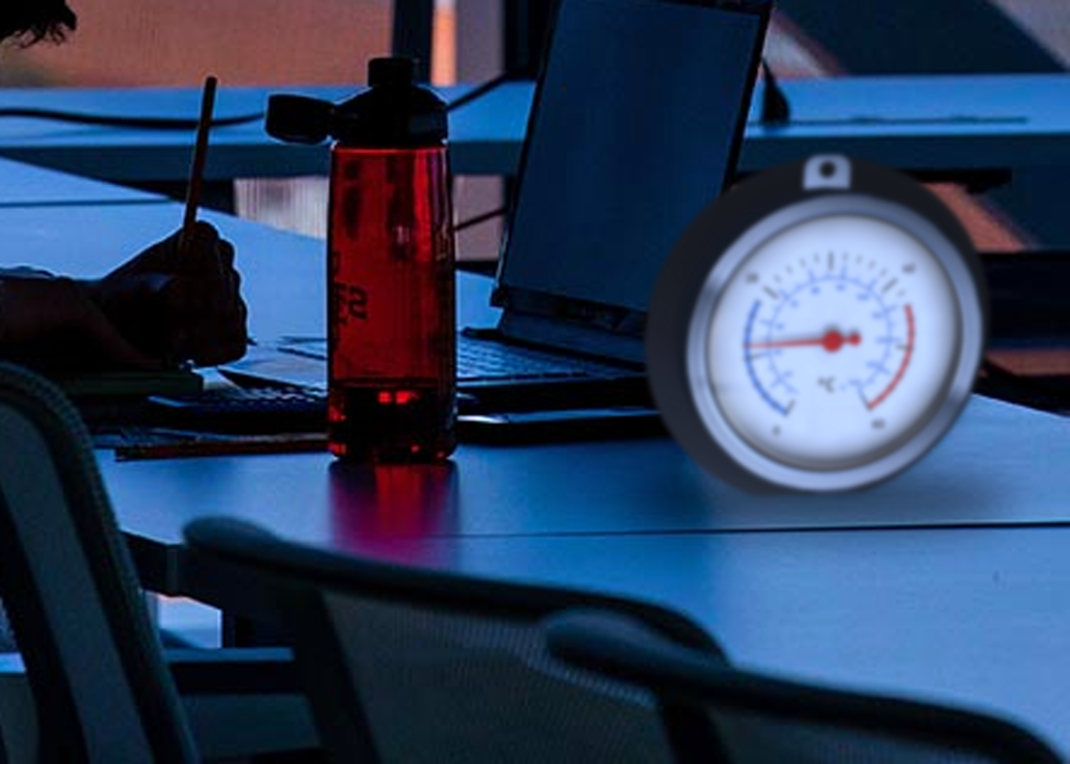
12; °C
